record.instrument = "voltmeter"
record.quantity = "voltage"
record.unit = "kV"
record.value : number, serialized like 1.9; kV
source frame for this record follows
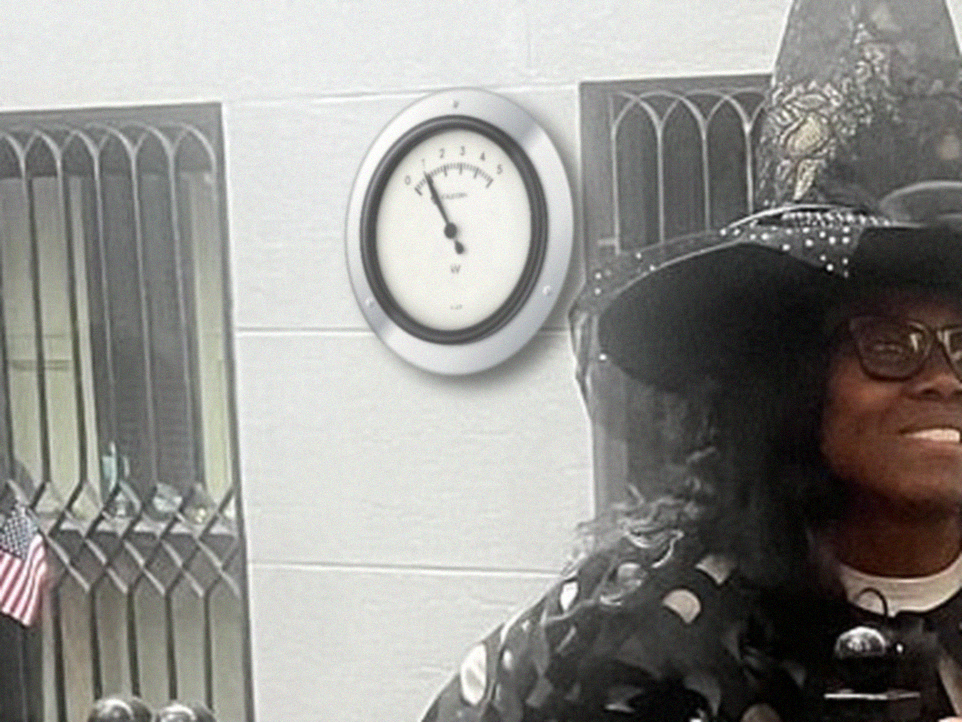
1; kV
